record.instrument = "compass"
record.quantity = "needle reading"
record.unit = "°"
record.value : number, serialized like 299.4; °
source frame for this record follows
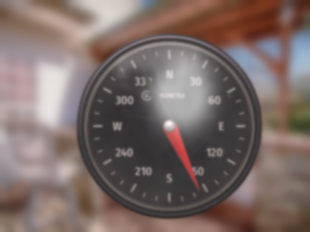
155; °
